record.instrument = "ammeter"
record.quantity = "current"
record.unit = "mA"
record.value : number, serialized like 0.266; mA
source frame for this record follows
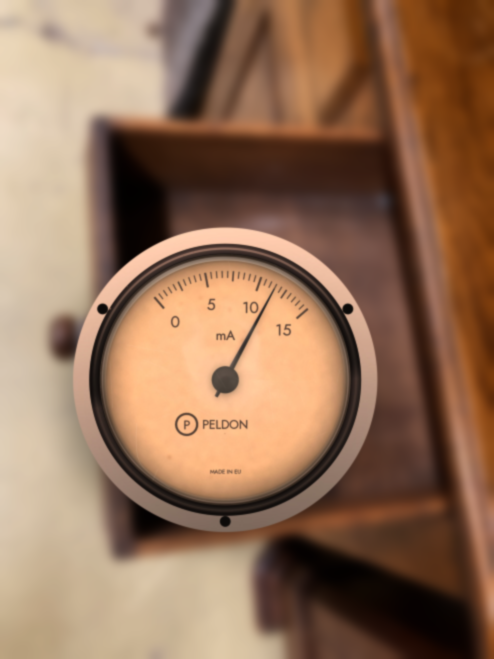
11.5; mA
